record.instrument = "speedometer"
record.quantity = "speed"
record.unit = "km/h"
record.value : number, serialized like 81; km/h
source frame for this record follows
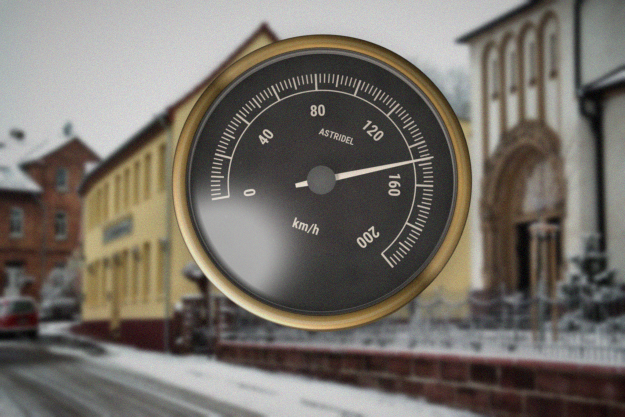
148; km/h
